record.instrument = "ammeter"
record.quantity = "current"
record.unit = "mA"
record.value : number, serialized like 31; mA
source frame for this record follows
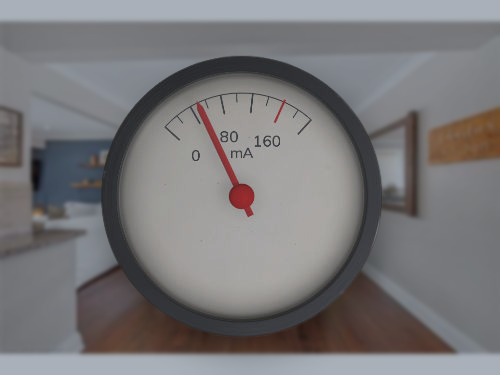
50; mA
